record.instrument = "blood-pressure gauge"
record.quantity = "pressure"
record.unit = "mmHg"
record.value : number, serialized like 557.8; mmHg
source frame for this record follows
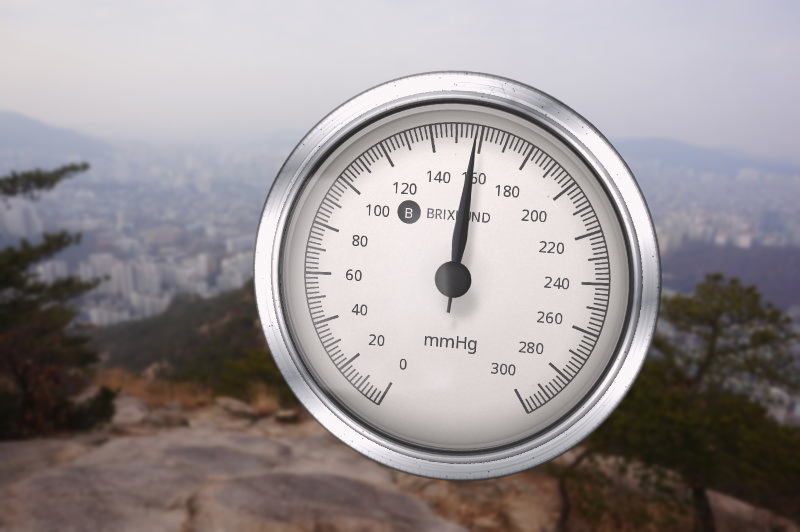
158; mmHg
